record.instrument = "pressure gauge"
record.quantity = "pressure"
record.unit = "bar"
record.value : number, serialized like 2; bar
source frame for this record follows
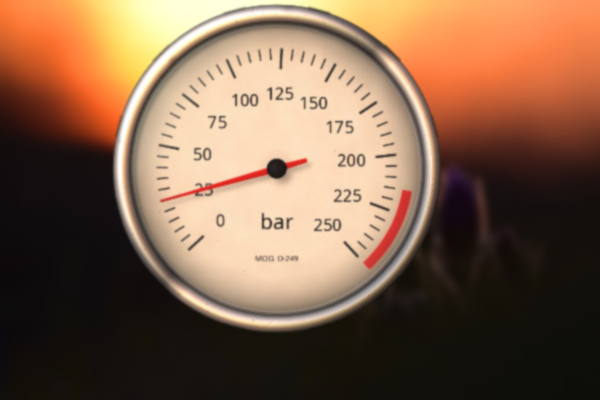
25; bar
